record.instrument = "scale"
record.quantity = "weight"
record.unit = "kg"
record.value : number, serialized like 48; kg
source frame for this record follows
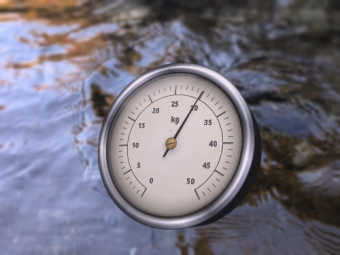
30; kg
